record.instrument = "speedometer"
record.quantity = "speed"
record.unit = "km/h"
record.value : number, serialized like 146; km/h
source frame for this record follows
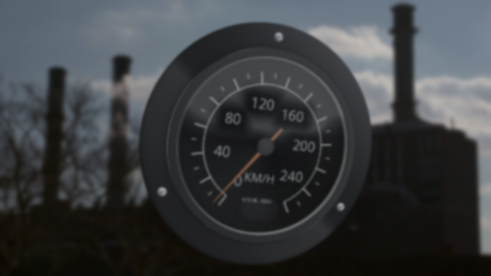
5; km/h
